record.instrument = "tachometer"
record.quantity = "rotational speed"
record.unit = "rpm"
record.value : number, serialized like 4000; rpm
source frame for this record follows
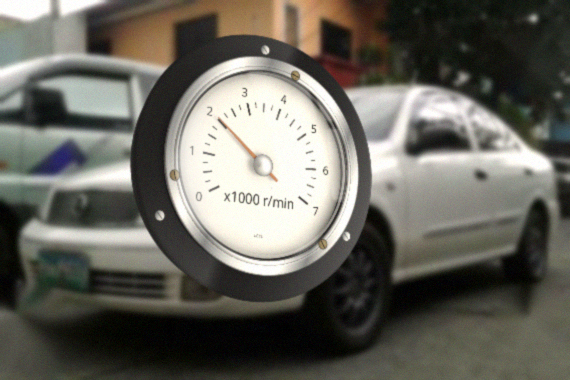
2000; rpm
